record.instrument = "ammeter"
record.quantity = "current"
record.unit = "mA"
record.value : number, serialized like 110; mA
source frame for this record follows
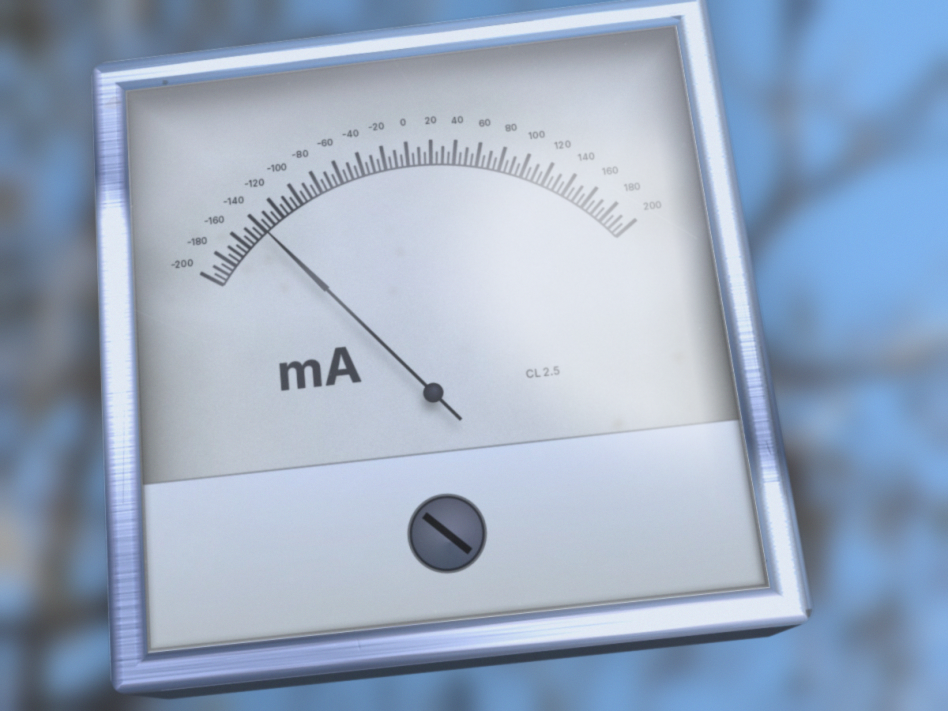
-140; mA
